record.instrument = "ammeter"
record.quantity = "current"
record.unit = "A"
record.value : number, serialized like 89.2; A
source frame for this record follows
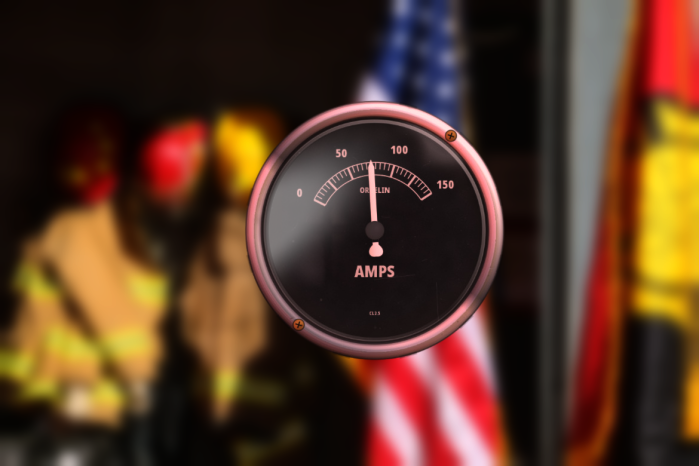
75; A
